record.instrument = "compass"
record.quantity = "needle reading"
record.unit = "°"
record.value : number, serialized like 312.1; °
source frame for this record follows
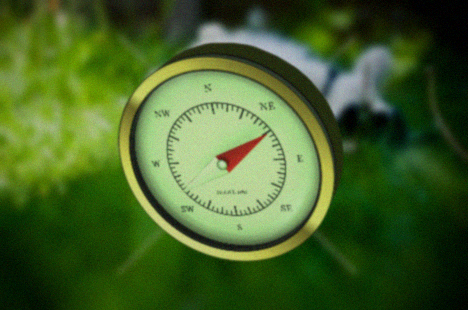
60; °
